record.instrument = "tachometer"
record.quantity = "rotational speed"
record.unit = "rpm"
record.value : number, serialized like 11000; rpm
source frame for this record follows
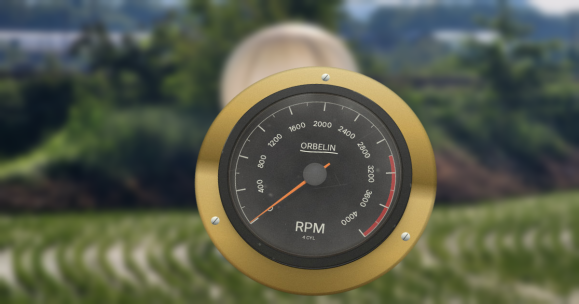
0; rpm
